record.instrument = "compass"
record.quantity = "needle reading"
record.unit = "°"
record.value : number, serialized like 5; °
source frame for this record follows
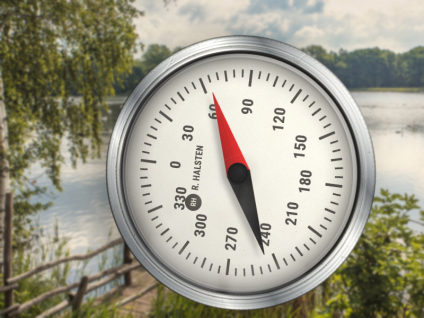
65; °
